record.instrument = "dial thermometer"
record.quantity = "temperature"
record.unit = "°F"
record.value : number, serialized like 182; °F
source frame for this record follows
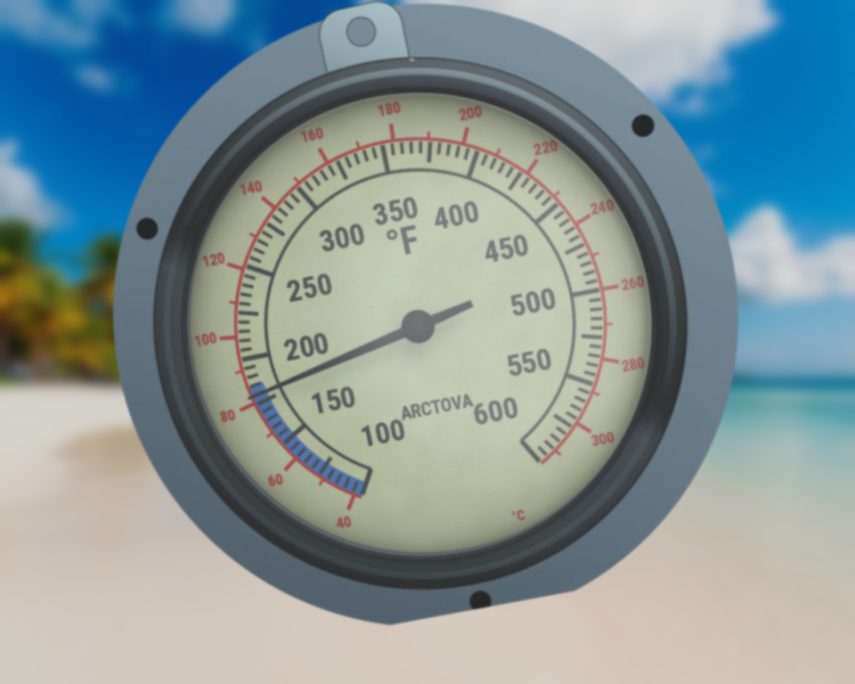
180; °F
